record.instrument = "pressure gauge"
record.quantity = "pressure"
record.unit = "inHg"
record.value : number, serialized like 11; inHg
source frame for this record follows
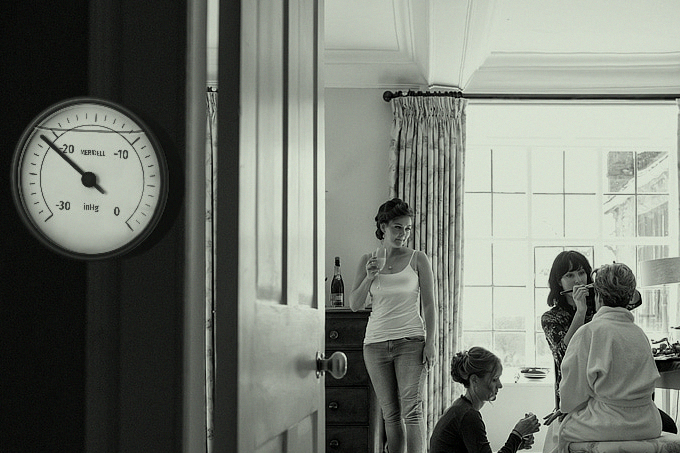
-21; inHg
